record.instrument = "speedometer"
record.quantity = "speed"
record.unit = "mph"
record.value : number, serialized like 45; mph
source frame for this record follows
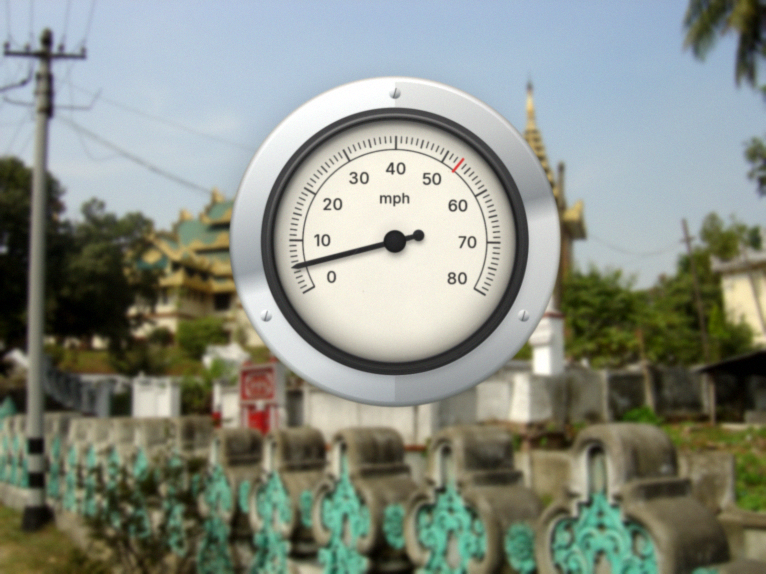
5; mph
